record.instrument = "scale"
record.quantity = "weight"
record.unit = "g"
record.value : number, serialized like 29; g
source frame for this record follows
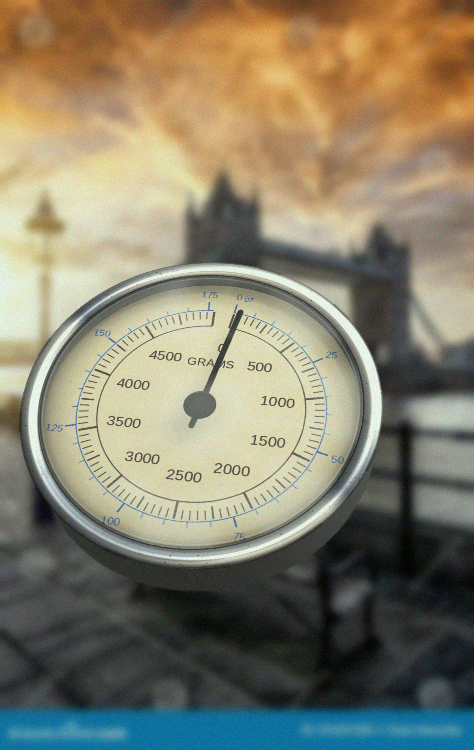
50; g
